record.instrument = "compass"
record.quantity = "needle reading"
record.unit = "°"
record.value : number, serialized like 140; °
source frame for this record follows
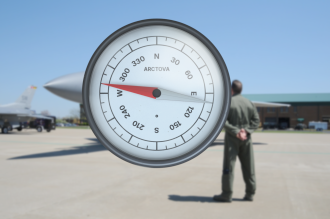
280; °
